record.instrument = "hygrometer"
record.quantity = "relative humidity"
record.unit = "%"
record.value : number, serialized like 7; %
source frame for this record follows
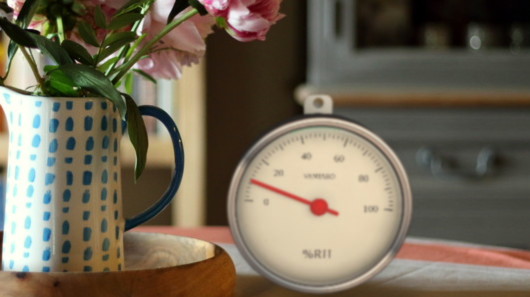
10; %
